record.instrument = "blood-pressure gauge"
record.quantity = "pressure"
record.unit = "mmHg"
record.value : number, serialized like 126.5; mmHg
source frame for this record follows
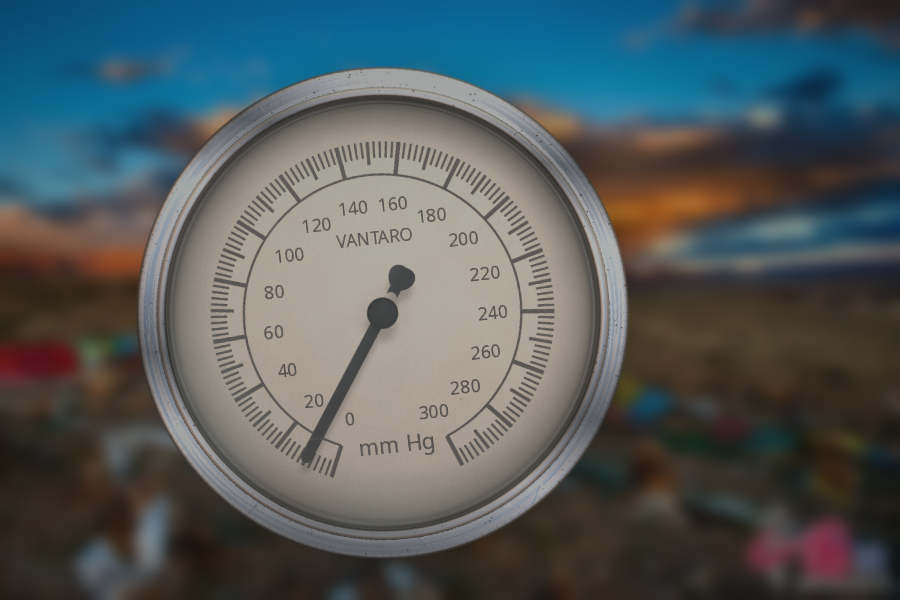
10; mmHg
